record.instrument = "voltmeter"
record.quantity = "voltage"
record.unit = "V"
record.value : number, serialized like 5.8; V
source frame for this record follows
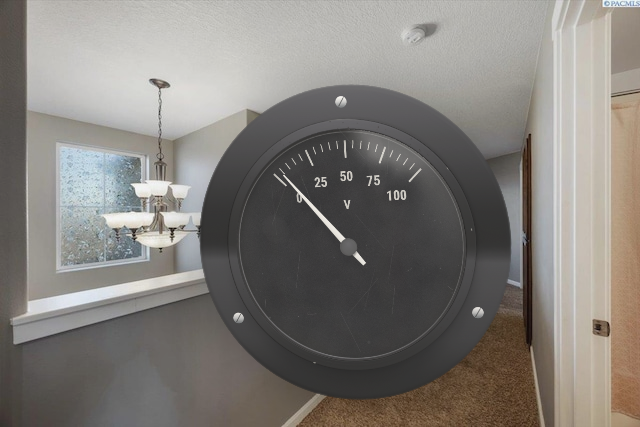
5; V
